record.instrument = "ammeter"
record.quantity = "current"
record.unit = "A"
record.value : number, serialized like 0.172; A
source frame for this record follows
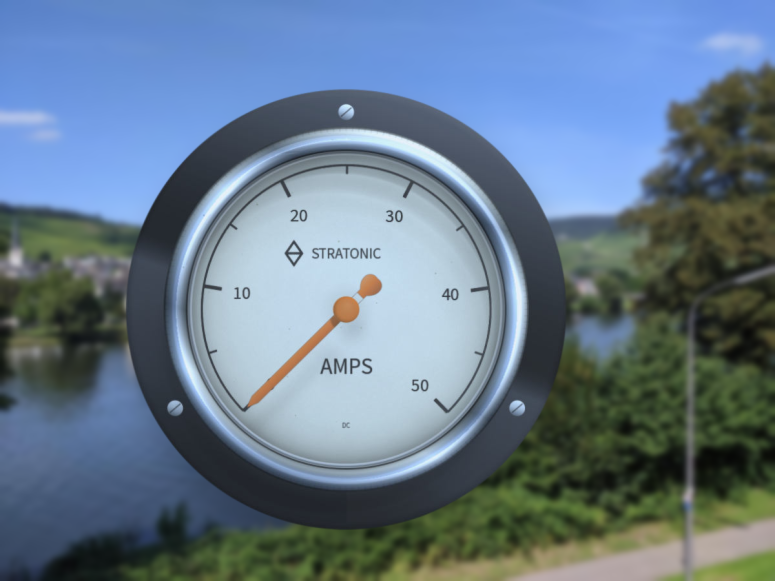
0; A
